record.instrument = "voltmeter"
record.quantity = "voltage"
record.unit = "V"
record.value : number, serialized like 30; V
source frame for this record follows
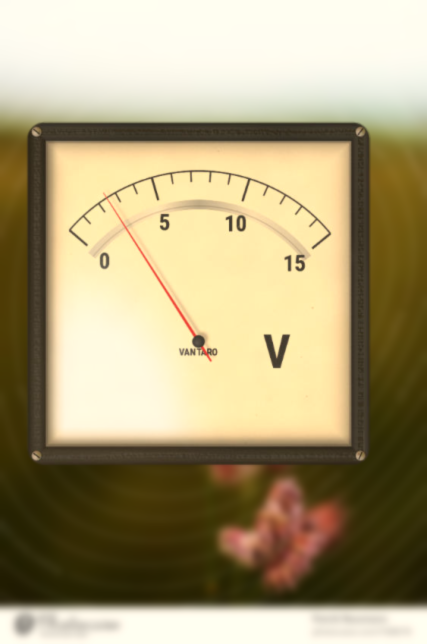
2.5; V
